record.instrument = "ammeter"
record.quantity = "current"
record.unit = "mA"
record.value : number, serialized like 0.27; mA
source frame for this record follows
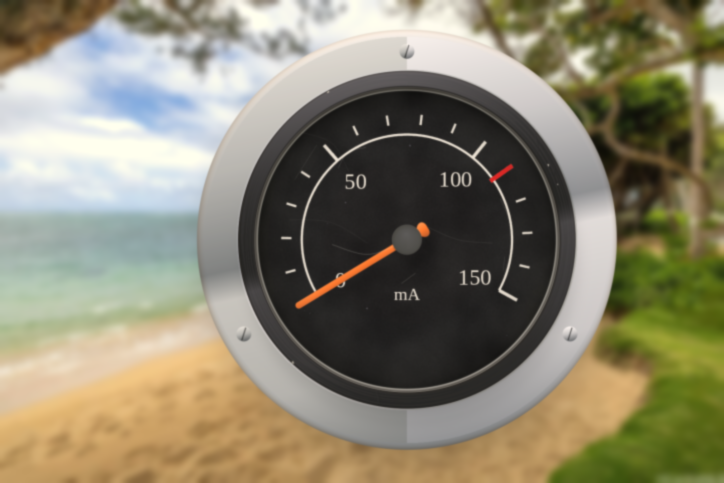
0; mA
